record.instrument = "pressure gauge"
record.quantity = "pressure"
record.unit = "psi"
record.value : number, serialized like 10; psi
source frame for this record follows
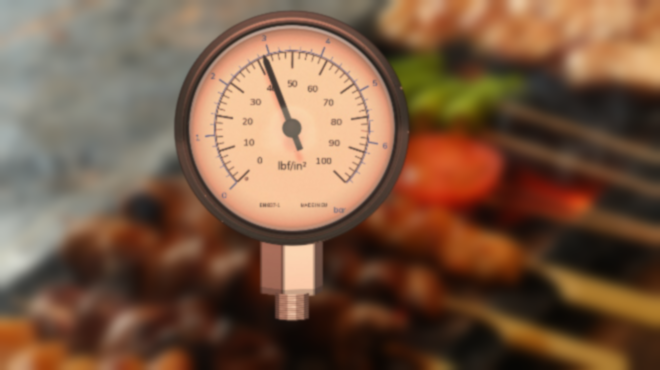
42; psi
